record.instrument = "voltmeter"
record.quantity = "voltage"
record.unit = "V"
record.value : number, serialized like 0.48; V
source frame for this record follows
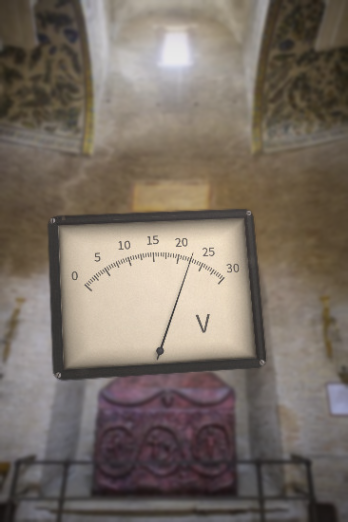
22.5; V
